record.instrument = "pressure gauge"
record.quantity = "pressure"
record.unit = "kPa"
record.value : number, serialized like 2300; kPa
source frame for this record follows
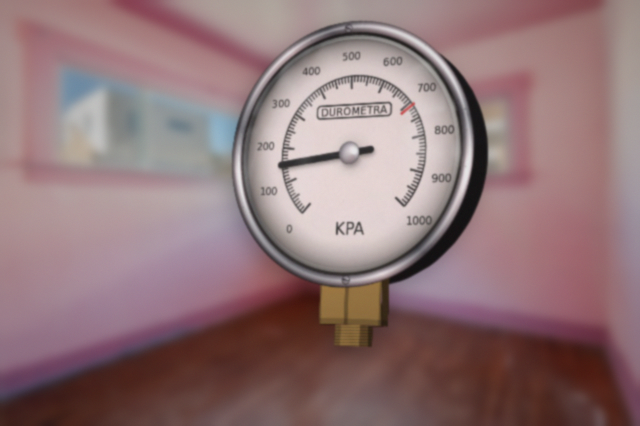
150; kPa
